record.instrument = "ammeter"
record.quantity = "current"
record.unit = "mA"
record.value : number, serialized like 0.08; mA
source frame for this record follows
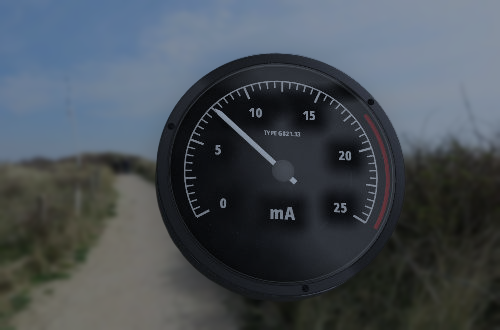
7.5; mA
